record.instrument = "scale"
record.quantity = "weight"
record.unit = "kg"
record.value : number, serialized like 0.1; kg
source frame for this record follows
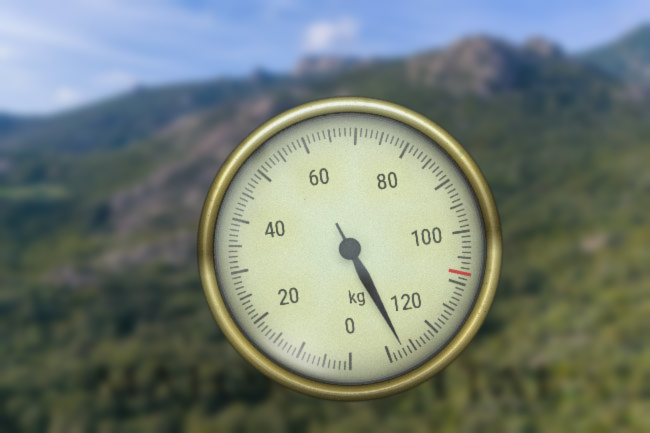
127; kg
